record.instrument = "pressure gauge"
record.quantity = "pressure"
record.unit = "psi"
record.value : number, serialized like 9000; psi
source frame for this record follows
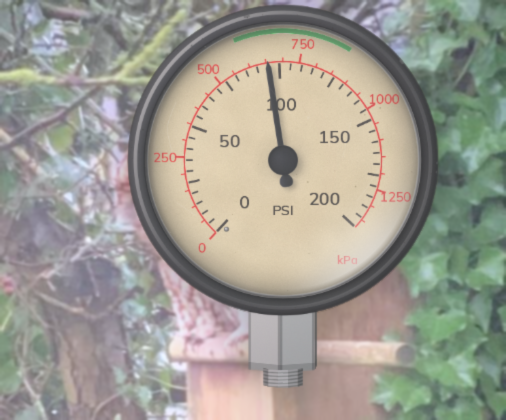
95; psi
